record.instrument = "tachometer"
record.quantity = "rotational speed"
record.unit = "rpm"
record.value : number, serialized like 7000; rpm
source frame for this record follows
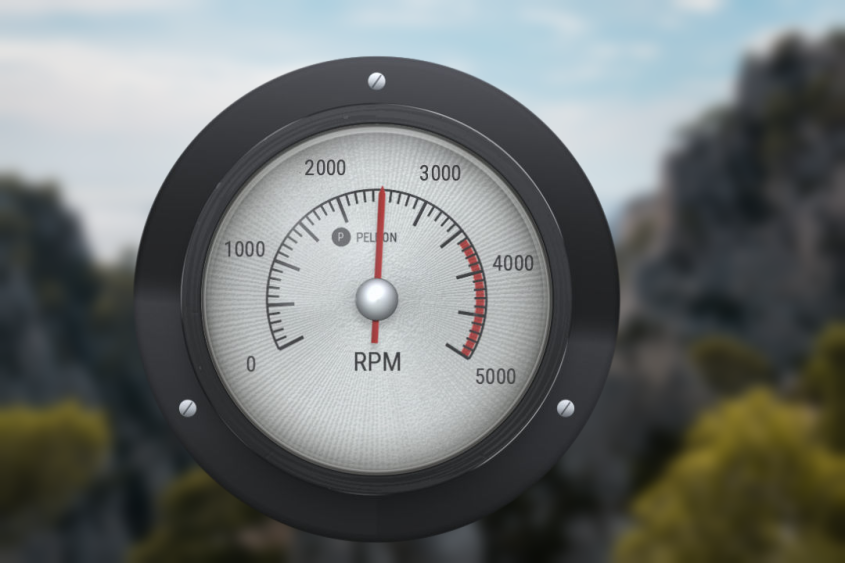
2500; rpm
